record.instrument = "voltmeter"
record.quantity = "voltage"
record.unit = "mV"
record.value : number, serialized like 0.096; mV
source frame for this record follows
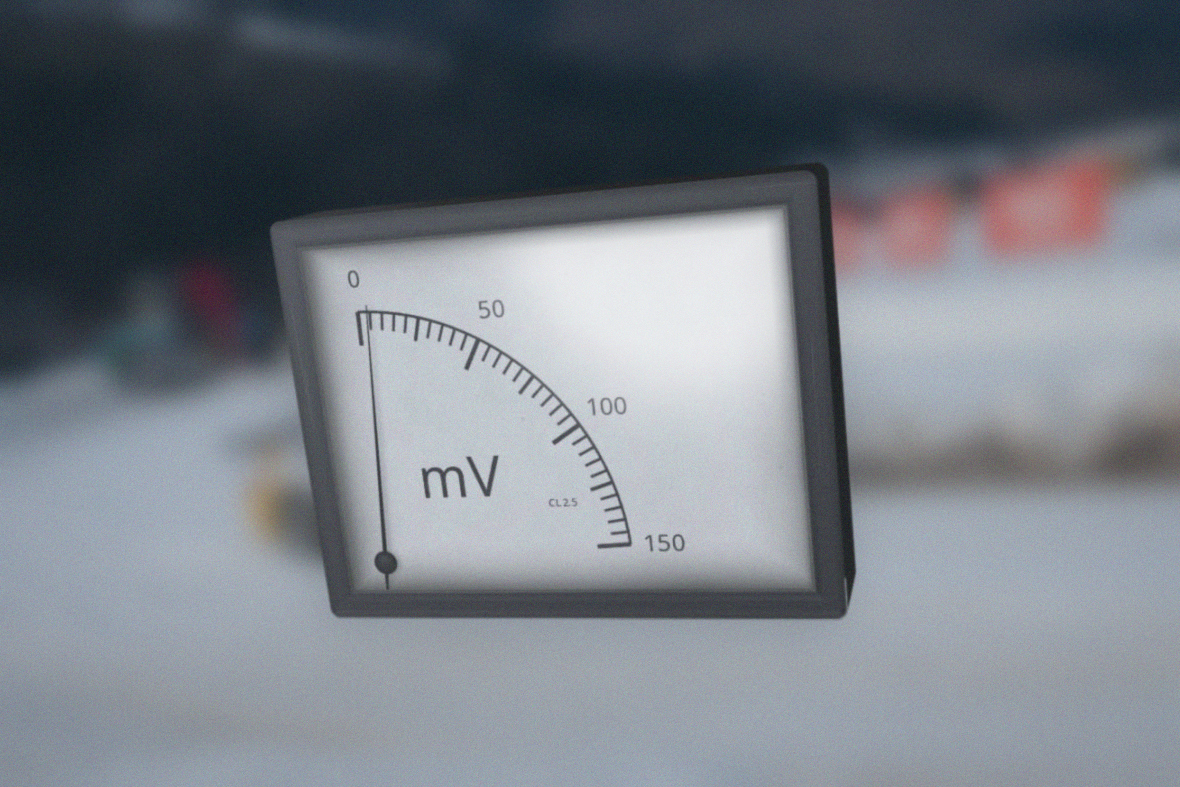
5; mV
